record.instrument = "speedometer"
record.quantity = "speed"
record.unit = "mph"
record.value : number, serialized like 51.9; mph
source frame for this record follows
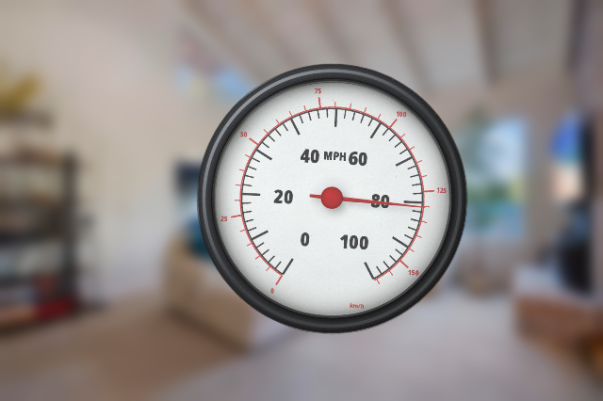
81; mph
